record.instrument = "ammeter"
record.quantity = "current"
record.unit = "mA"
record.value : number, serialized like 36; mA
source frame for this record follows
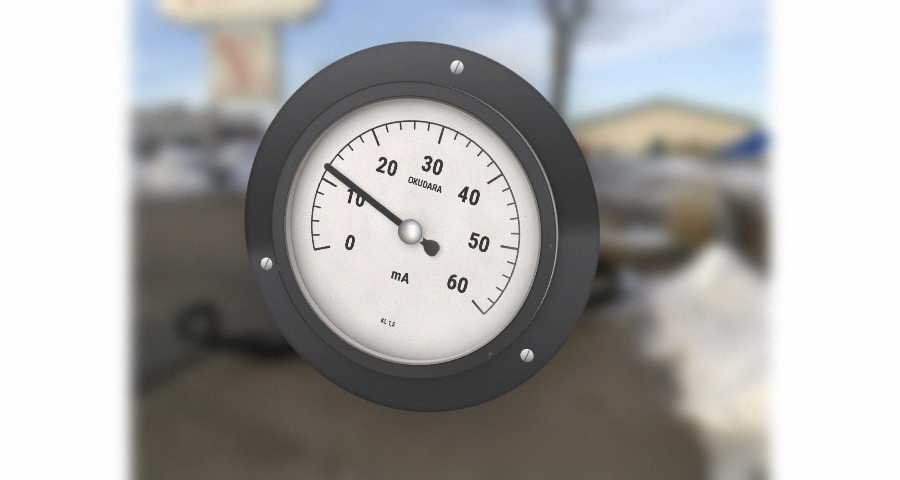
12; mA
